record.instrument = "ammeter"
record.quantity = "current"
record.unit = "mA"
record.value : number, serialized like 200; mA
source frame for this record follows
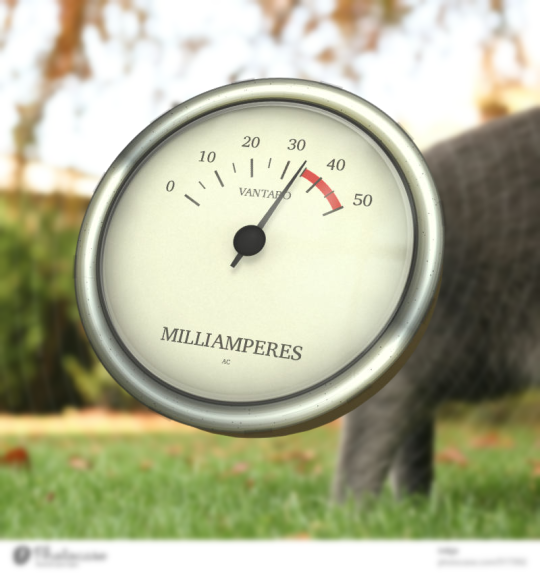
35; mA
